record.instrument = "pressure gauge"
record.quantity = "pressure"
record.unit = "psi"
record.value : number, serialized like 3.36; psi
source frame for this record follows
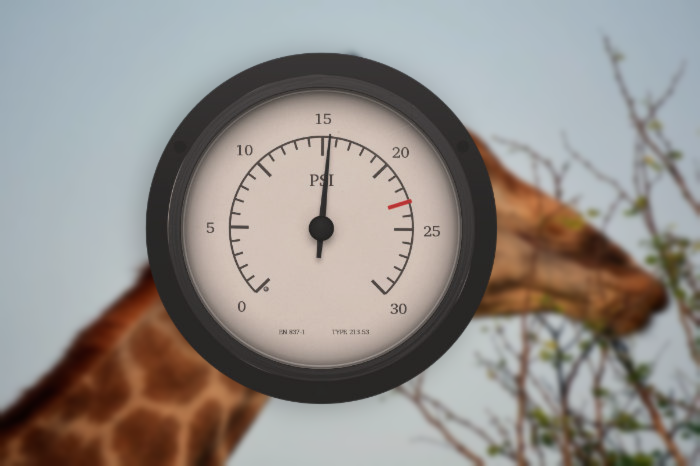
15.5; psi
